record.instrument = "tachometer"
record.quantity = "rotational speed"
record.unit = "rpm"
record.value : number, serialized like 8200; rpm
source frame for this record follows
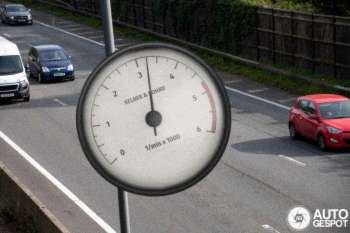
3250; rpm
